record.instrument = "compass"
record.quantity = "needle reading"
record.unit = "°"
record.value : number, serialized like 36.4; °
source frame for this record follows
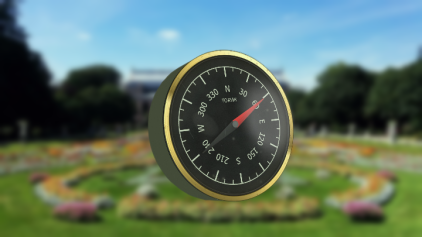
60; °
